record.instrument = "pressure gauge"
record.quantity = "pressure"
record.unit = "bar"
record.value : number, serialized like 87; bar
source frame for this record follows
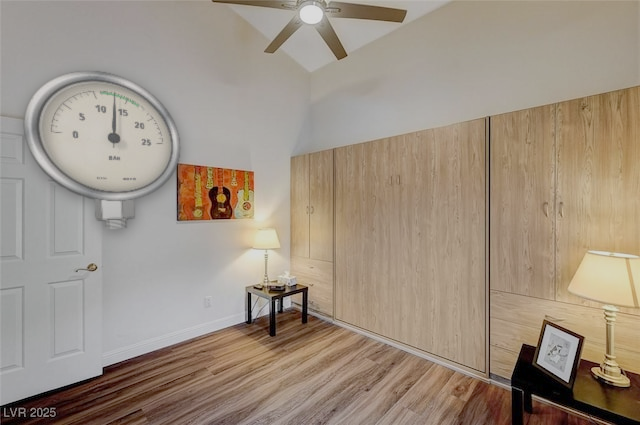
13; bar
